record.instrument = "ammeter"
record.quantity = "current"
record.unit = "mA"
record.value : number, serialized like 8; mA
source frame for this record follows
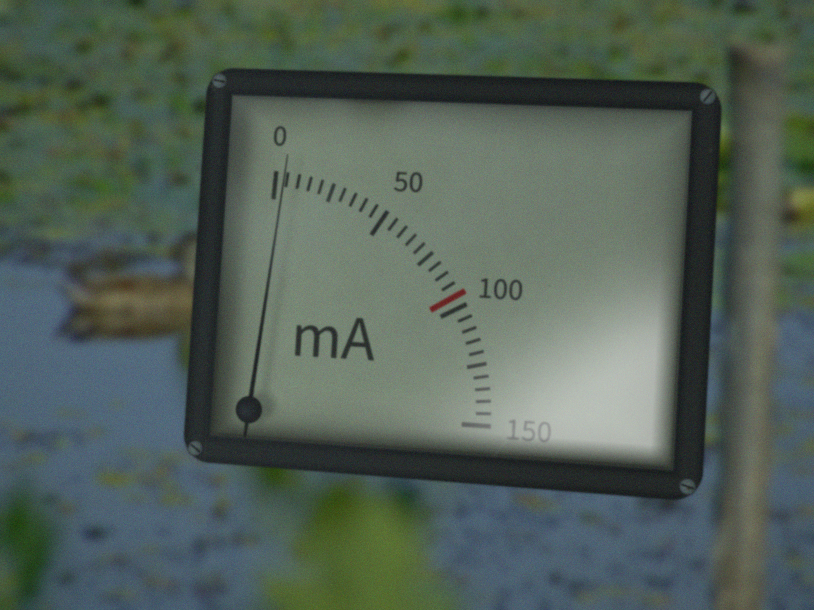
5; mA
